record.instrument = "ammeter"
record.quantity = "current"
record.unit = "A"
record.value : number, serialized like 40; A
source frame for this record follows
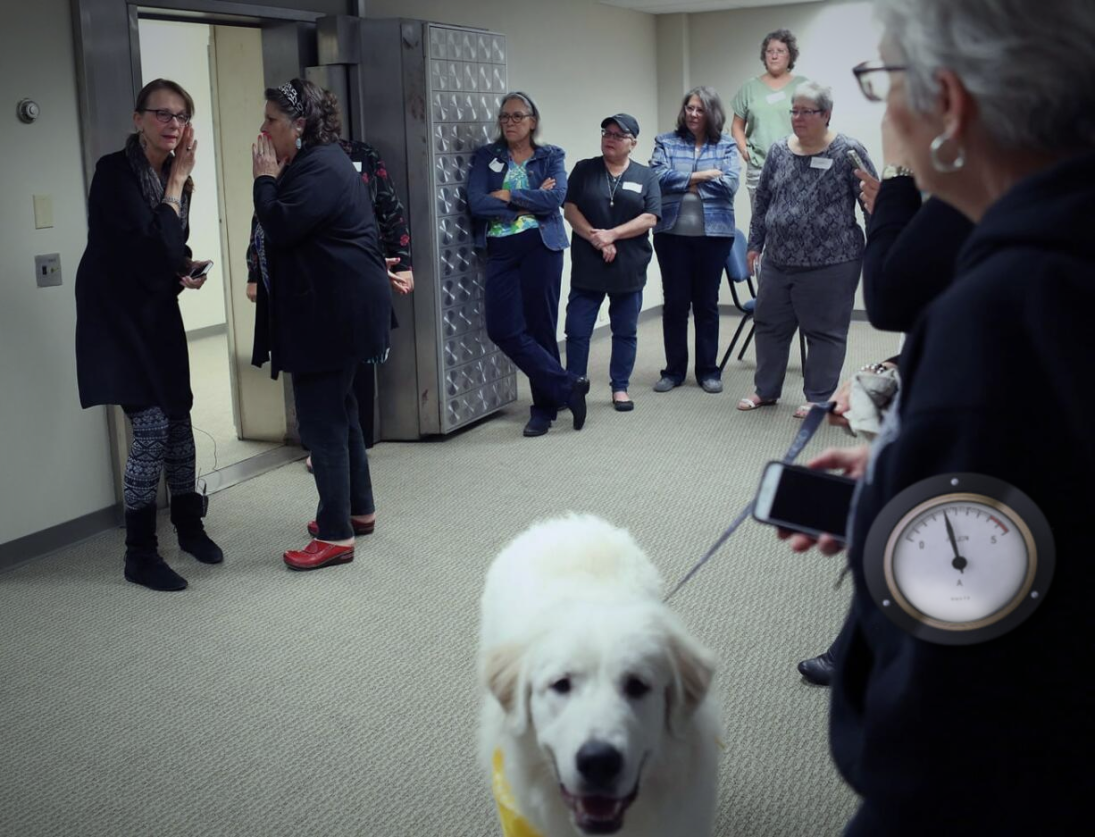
2; A
